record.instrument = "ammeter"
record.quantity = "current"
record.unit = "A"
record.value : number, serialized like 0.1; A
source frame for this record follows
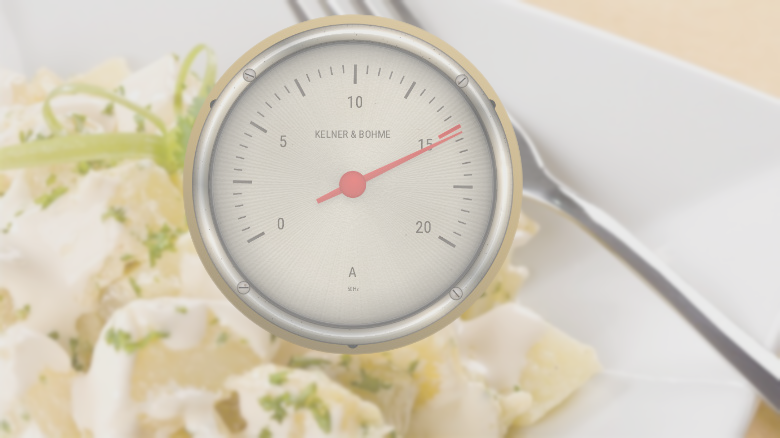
15.25; A
